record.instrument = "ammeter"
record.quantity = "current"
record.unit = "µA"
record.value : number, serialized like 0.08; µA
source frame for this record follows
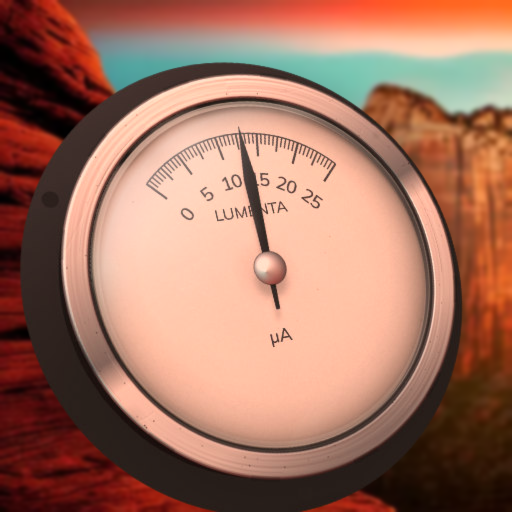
12.5; µA
